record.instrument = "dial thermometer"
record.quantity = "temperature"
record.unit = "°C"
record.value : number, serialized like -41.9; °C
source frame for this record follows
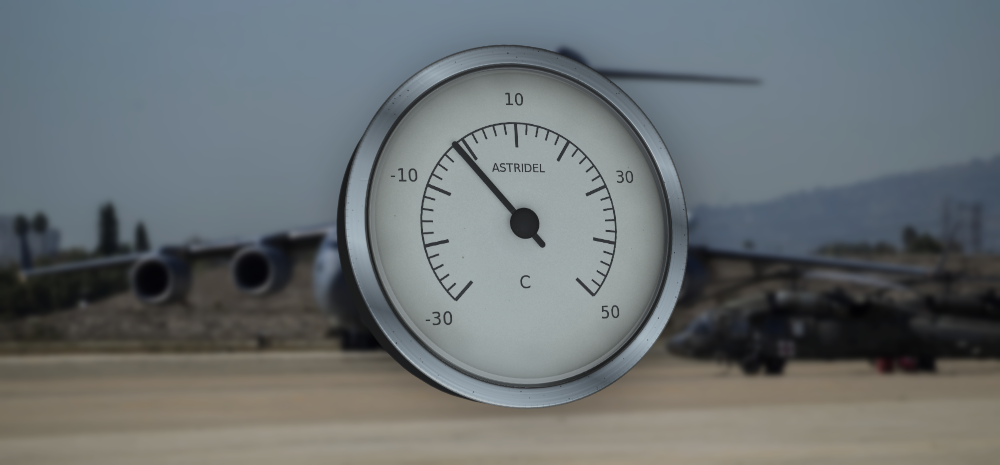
-2; °C
